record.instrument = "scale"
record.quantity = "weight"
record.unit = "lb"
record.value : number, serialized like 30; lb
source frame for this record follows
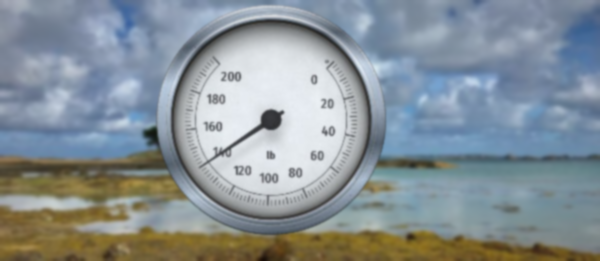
140; lb
